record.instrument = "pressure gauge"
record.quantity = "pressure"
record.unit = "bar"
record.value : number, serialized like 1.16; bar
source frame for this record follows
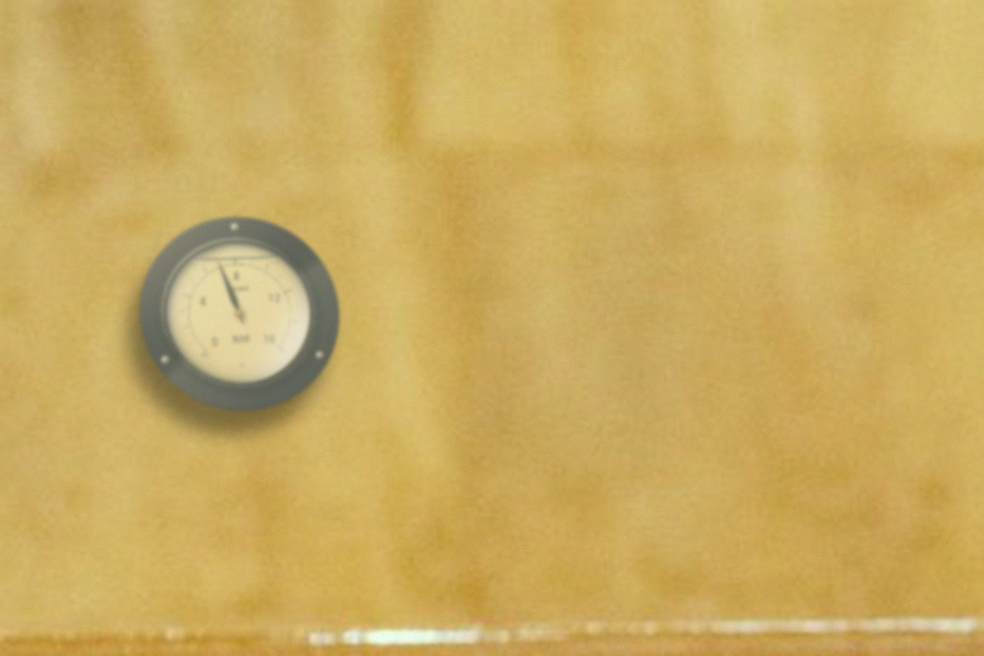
7; bar
